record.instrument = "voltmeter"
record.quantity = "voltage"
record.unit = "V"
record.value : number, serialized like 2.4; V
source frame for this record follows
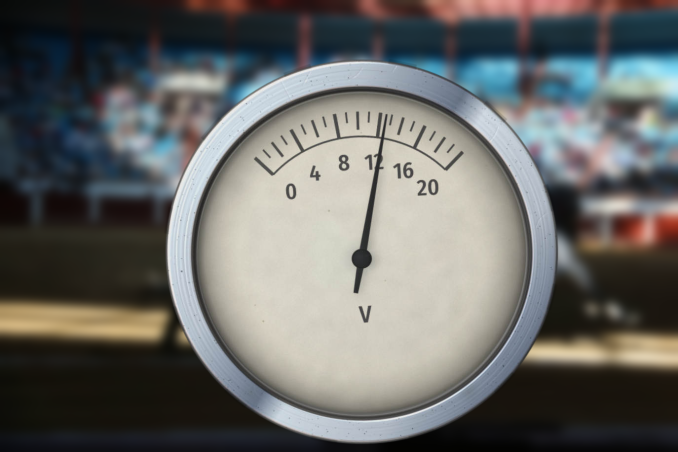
12.5; V
